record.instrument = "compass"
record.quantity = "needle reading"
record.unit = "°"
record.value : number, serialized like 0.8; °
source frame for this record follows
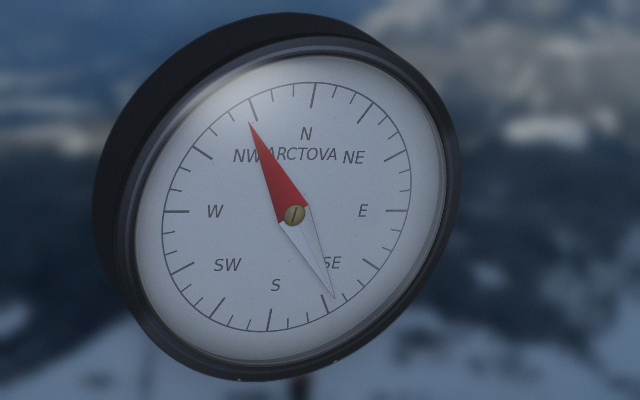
325; °
